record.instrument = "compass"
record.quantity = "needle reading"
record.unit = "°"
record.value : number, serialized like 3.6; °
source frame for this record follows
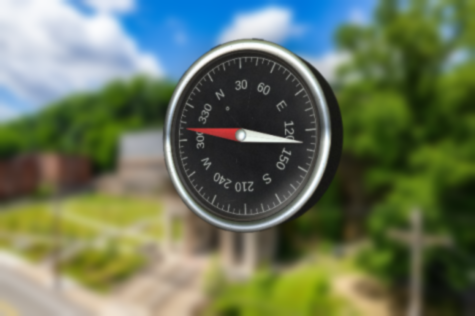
310; °
